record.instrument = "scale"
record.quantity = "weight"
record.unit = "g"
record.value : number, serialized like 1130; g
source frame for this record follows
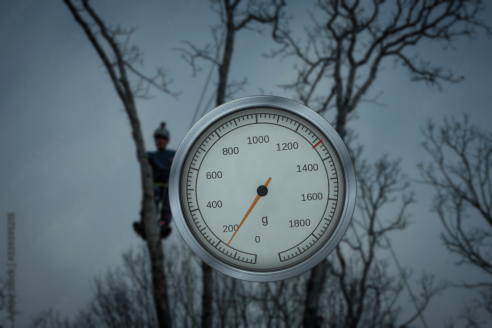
160; g
